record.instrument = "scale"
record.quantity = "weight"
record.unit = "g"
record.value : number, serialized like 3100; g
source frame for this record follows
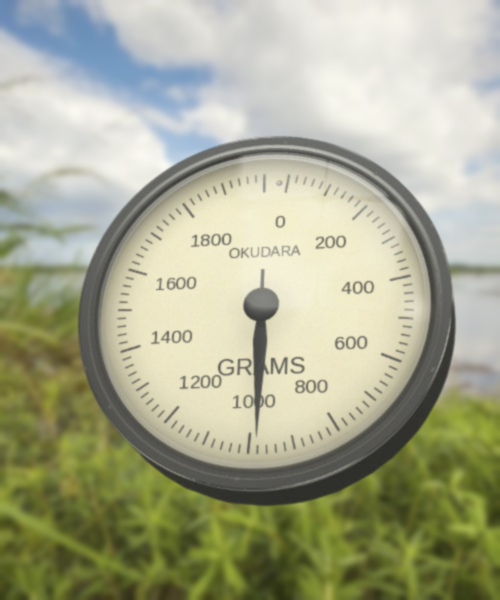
980; g
